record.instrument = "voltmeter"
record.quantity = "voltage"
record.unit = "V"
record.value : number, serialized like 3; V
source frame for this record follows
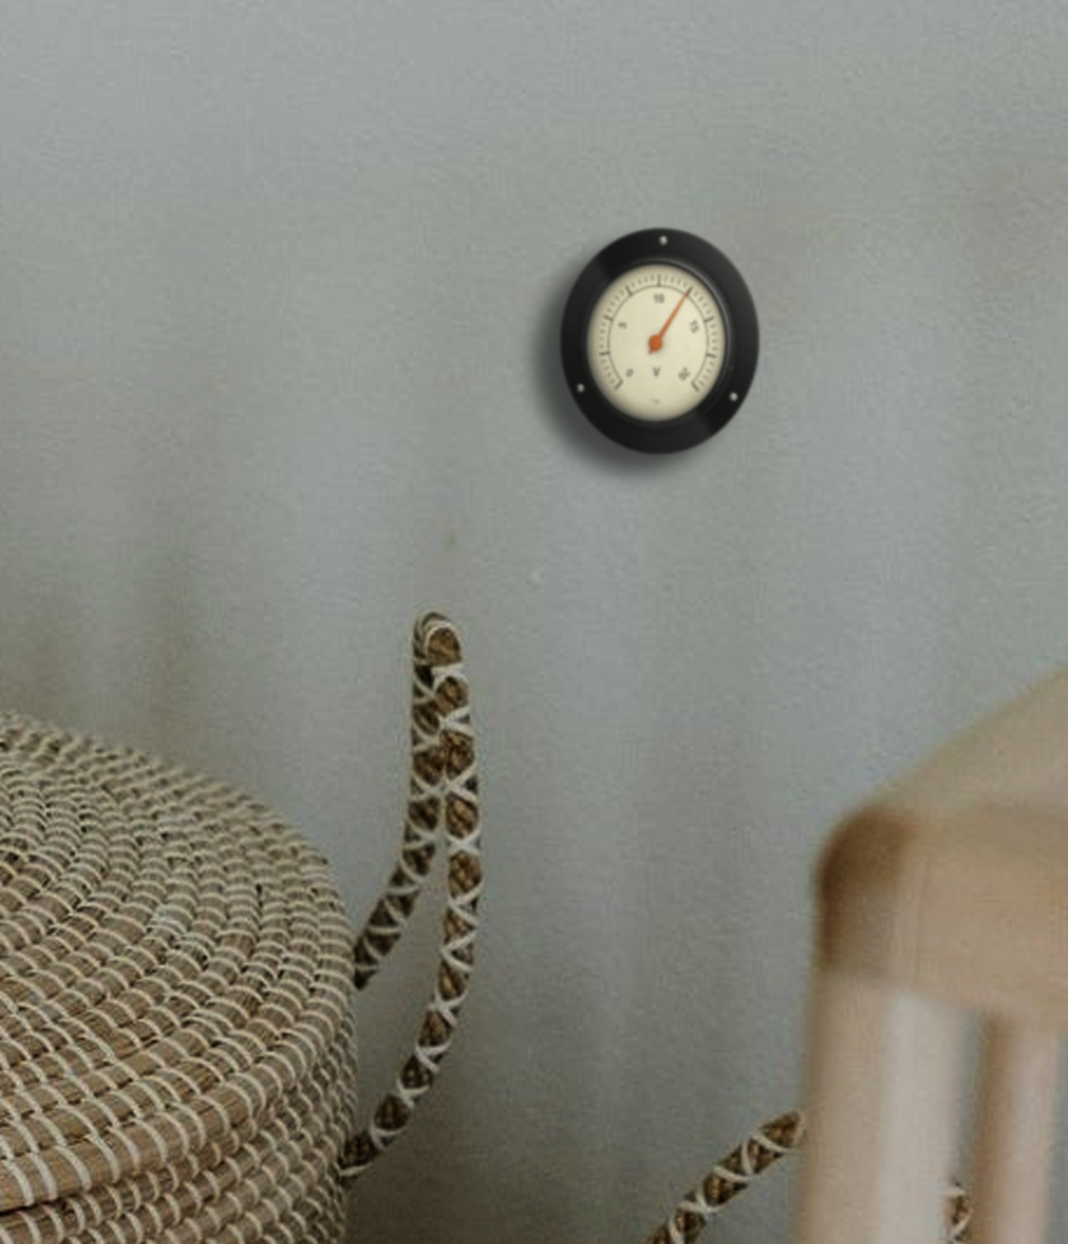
12.5; V
